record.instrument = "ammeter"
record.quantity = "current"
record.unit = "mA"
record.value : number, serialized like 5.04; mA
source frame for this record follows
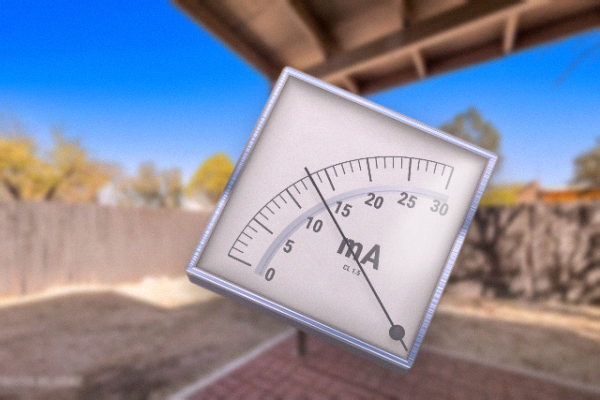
13; mA
